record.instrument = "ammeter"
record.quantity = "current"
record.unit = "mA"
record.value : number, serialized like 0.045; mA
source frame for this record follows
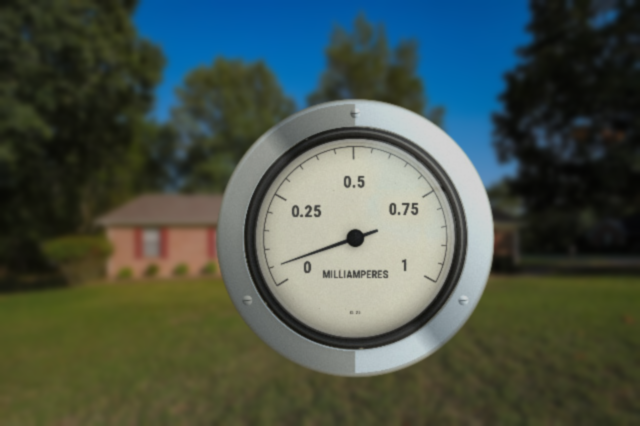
0.05; mA
